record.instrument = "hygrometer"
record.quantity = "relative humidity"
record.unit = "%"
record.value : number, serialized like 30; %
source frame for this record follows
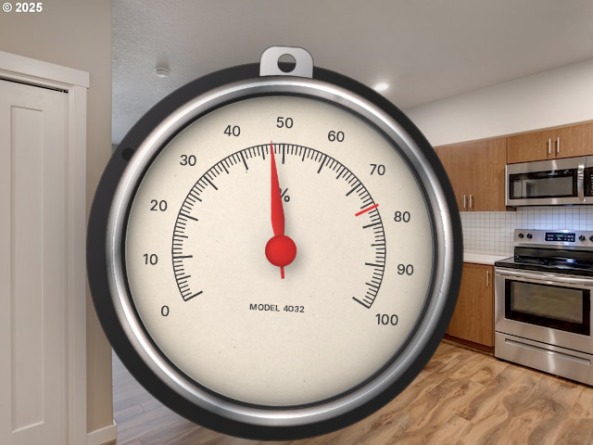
47; %
